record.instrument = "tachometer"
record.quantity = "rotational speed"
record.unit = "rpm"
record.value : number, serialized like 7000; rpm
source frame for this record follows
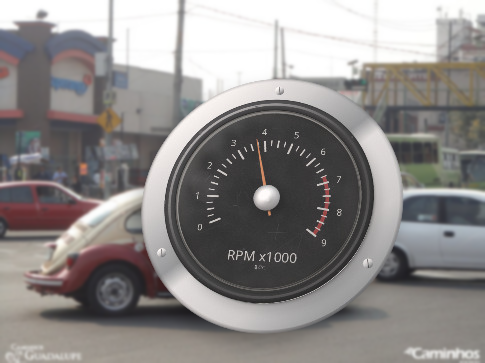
3750; rpm
